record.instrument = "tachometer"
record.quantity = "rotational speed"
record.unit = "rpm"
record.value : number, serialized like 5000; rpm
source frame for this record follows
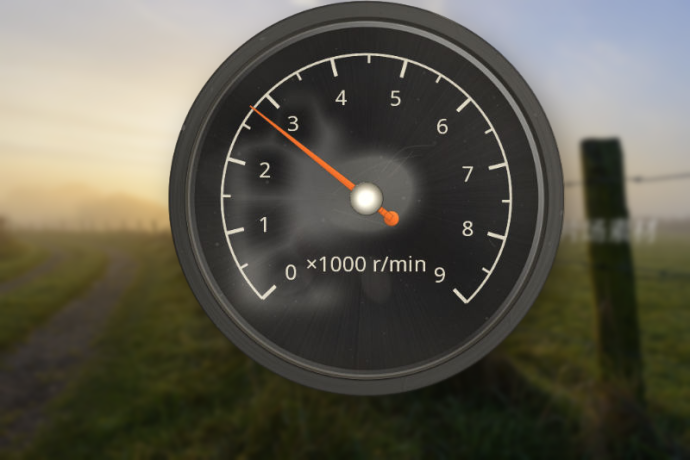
2750; rpm
